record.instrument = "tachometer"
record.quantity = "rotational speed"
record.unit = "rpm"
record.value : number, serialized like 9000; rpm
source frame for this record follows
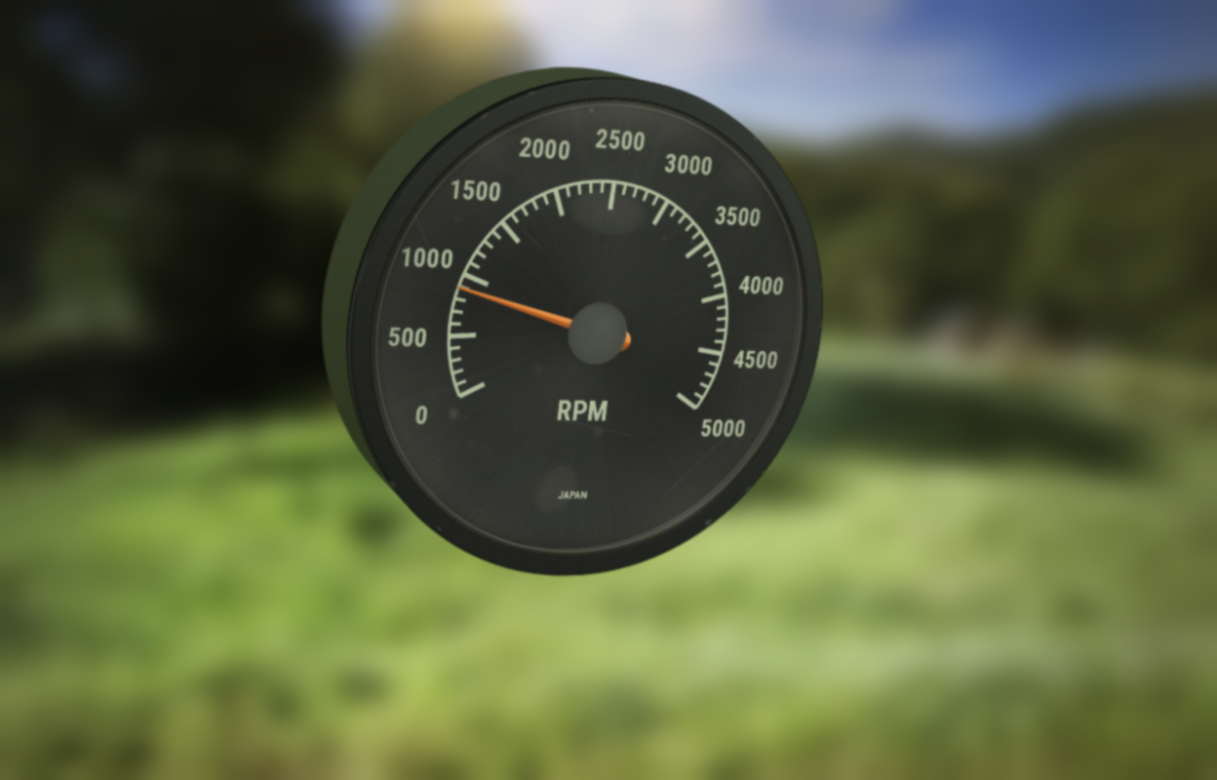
900; rpm
